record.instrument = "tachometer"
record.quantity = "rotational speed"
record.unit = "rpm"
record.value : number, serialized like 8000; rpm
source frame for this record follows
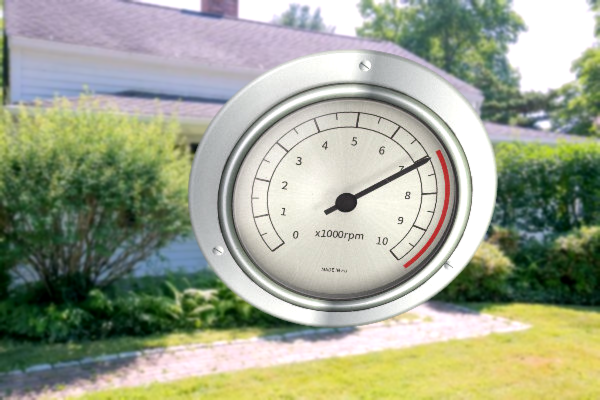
7000; rpm
